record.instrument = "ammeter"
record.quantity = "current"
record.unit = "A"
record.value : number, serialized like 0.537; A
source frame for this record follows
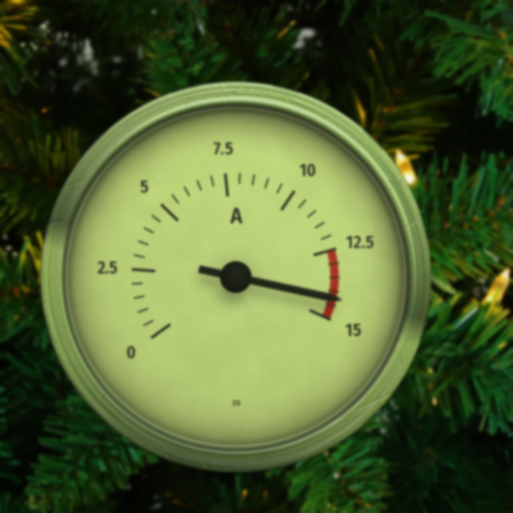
14.25; A
